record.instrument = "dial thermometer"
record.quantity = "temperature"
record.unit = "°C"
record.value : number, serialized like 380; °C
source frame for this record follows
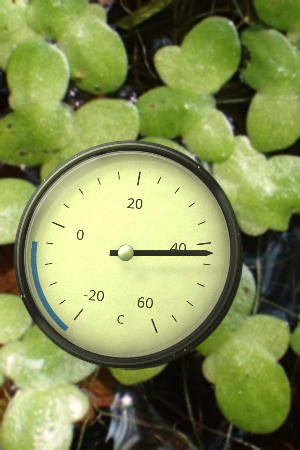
42; °C
